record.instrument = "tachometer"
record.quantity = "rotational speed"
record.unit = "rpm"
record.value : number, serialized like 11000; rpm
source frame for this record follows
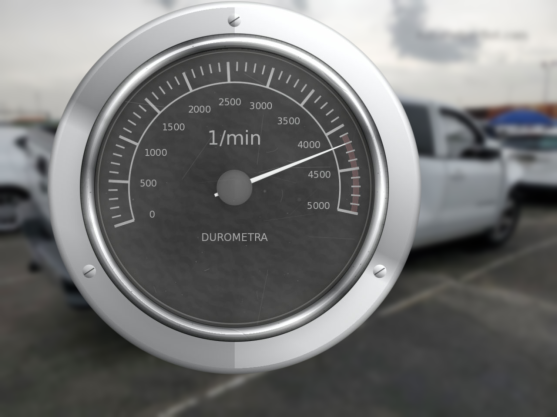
4200; rpm
